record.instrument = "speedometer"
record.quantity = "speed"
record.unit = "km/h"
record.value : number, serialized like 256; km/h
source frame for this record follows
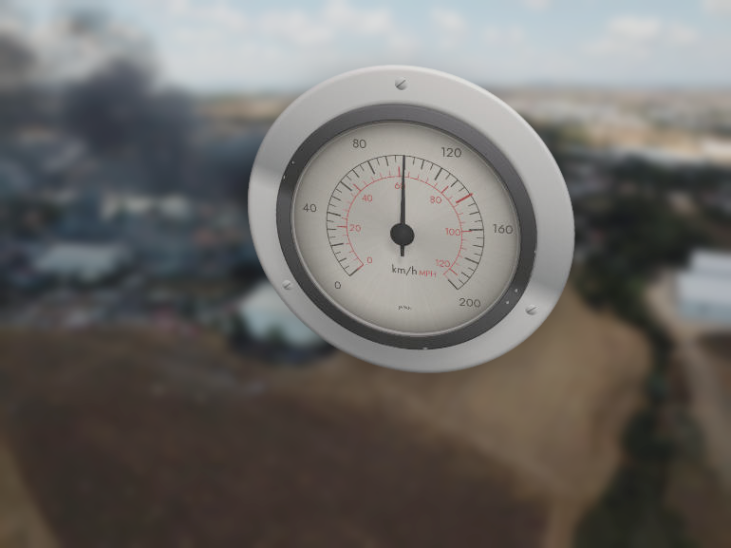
100; km/h
